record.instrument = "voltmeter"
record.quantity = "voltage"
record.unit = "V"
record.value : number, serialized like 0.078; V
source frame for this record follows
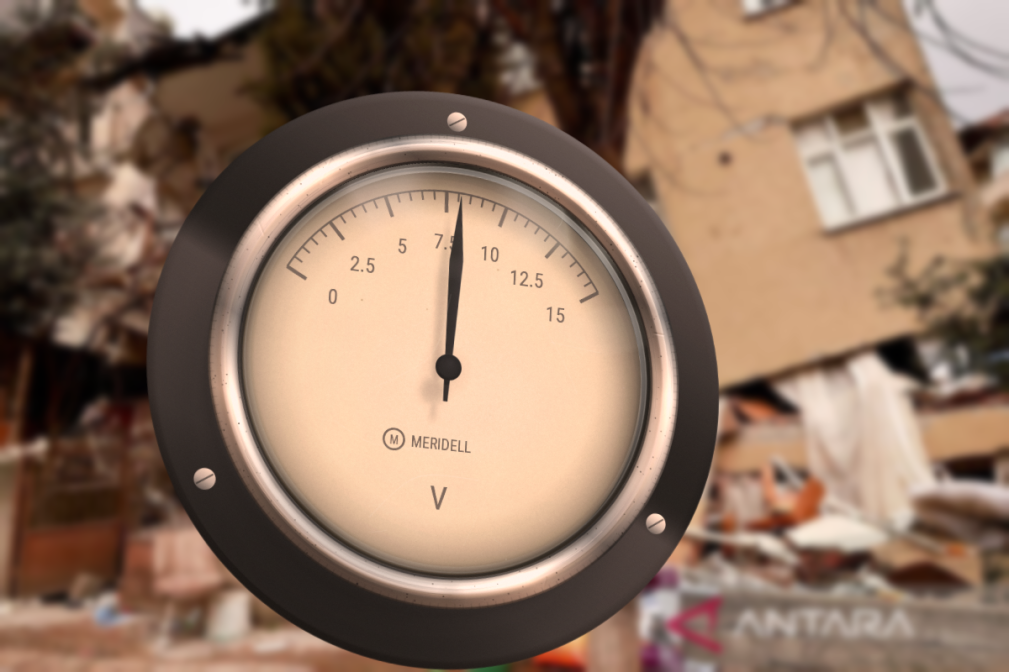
8; V
